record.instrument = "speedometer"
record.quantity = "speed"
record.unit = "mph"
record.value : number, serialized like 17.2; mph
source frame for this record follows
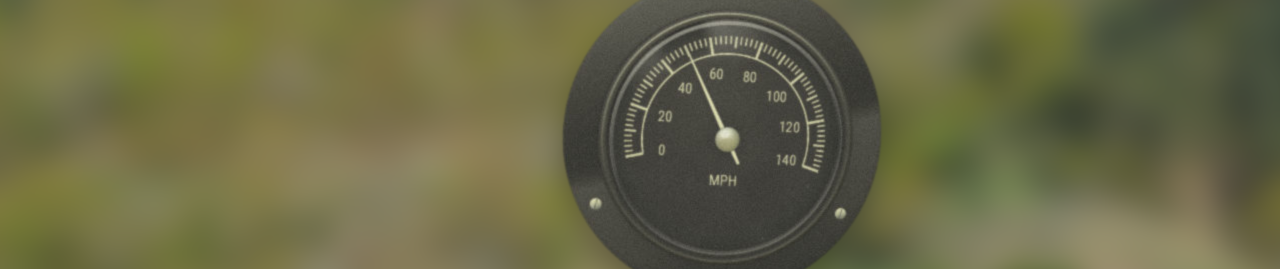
50; mph
